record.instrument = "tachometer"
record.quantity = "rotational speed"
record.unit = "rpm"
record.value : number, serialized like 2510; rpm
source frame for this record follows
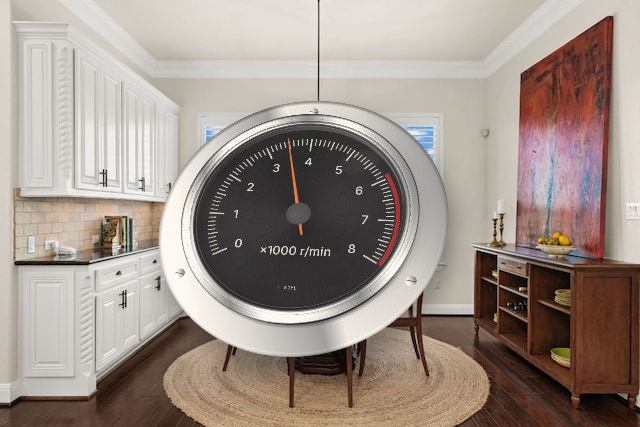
3500; rpm
